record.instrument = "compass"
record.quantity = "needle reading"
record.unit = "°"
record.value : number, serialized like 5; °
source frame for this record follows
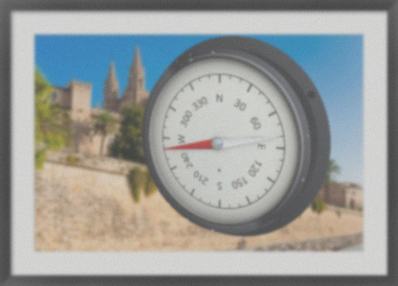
260; °
